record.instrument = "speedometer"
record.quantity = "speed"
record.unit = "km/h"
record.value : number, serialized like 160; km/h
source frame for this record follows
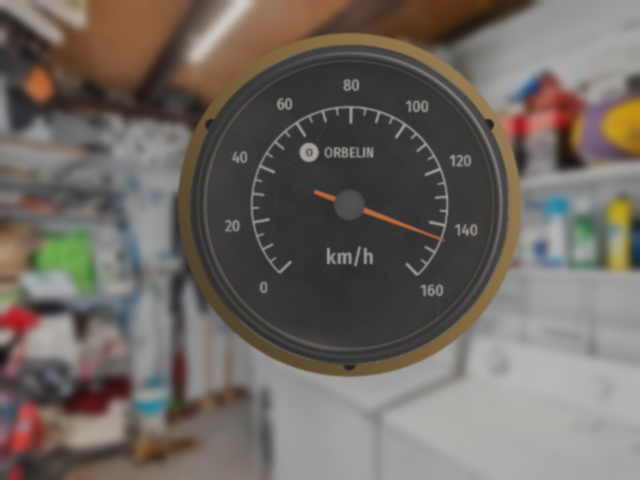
145; km/h
